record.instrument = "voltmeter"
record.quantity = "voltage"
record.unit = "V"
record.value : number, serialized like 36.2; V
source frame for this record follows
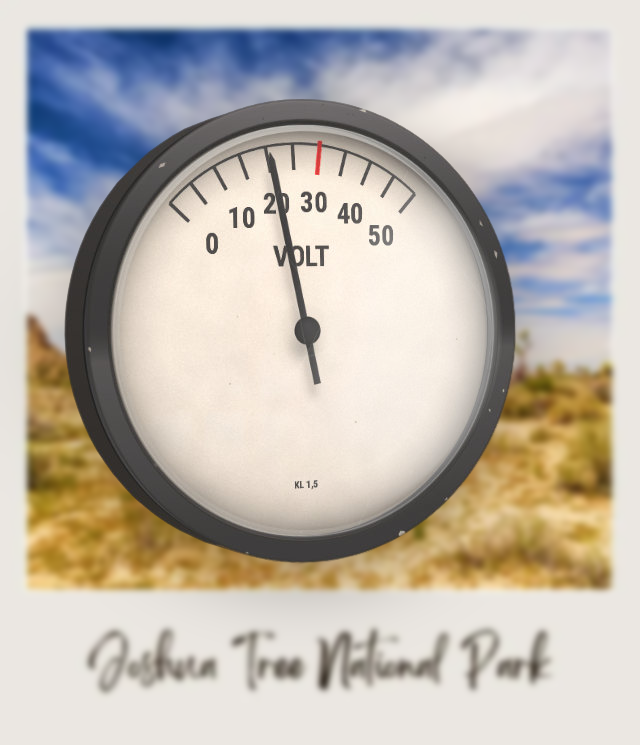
20; V
